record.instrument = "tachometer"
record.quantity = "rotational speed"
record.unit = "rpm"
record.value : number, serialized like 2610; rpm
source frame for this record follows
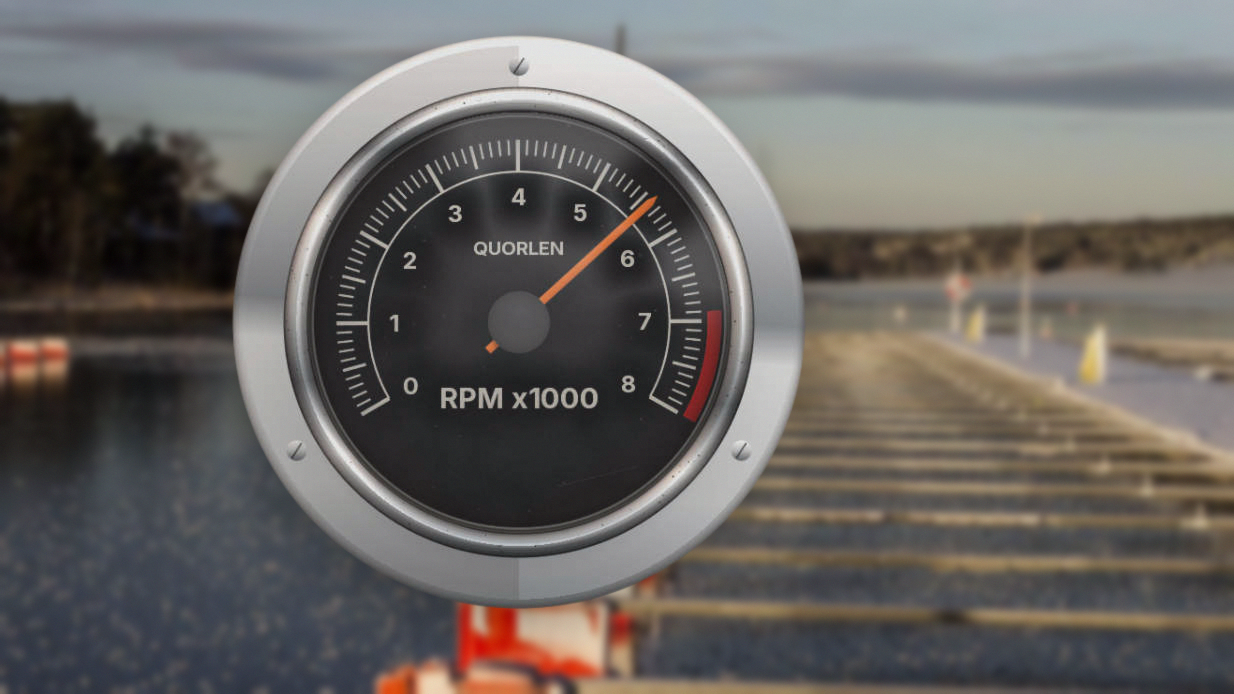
5600; rpm
